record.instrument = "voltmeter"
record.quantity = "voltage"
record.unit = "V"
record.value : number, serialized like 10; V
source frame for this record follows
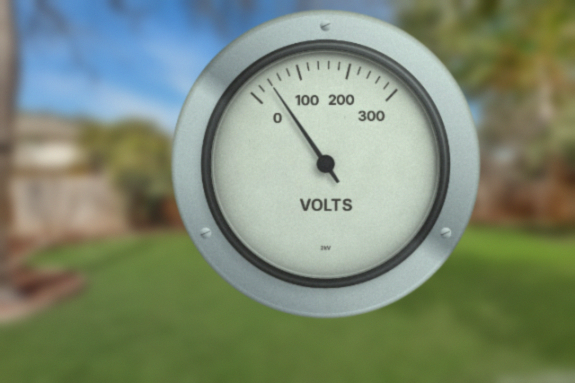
40; V
